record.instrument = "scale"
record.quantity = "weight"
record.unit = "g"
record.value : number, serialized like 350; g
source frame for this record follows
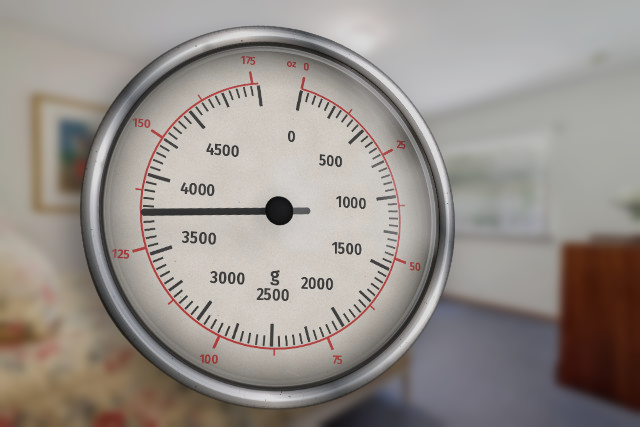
3750; g
